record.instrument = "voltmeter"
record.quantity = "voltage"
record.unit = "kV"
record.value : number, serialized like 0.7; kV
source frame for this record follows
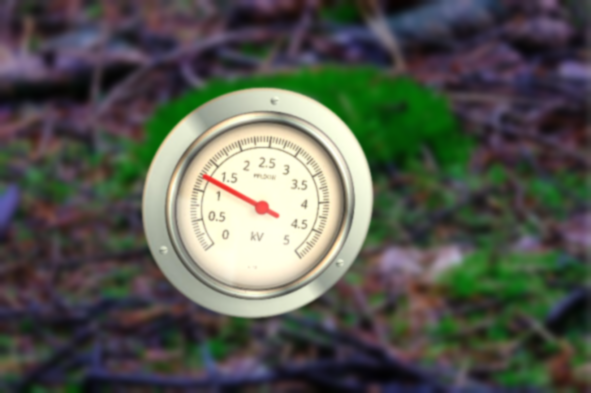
1.25; kV
